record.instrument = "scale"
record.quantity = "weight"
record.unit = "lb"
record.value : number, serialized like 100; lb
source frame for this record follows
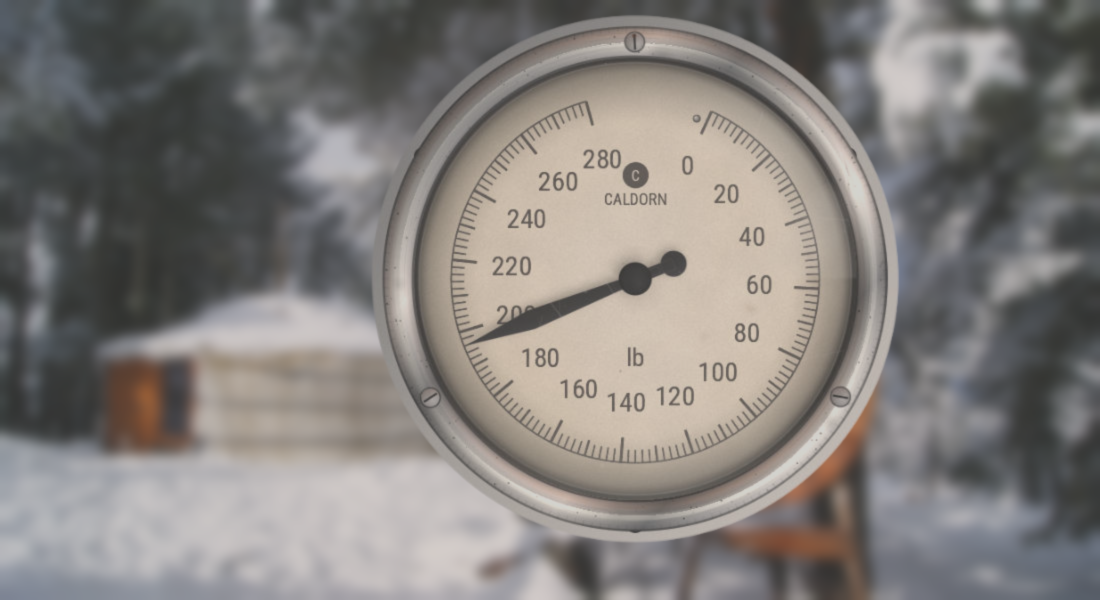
196; lb
